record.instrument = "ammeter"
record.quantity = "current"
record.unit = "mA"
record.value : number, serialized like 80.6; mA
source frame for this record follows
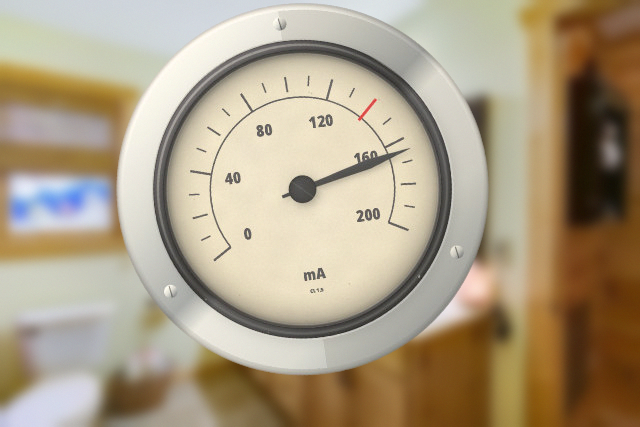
165; mA
